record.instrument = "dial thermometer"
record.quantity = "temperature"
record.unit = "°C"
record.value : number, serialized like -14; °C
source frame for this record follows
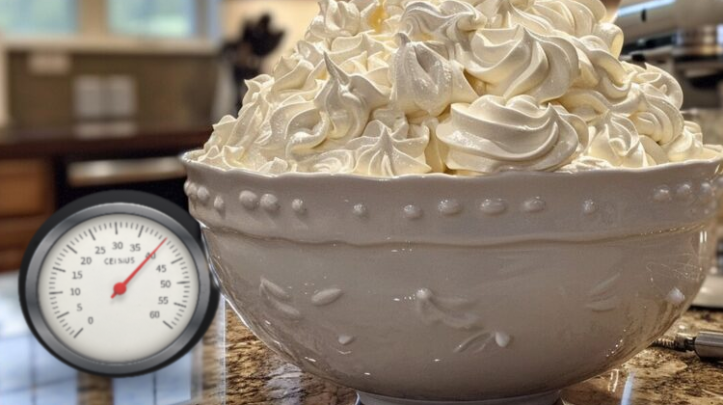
40; °C
